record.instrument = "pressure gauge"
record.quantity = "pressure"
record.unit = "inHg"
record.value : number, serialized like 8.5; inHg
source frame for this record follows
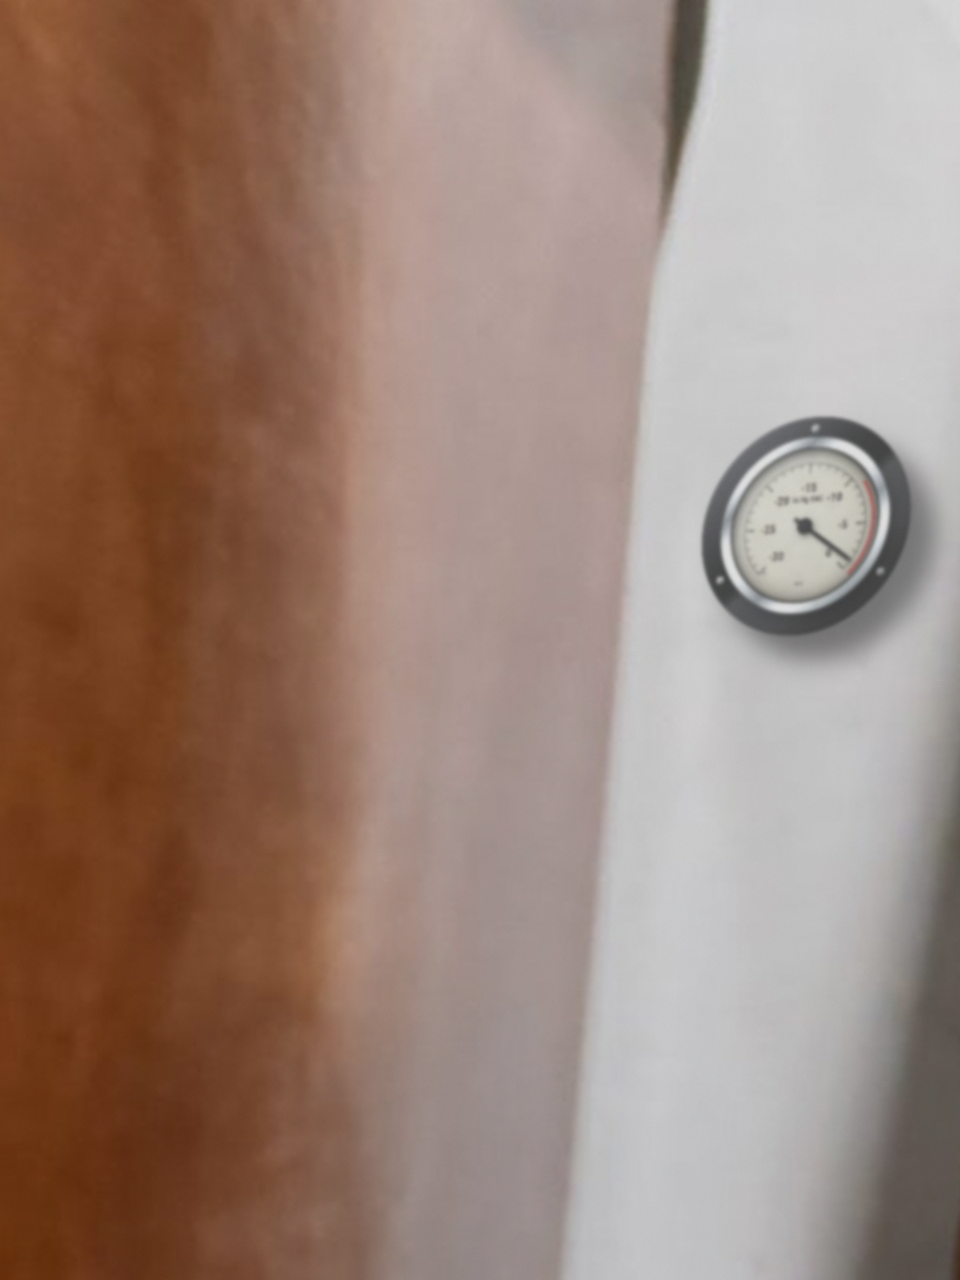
-1; inHg
